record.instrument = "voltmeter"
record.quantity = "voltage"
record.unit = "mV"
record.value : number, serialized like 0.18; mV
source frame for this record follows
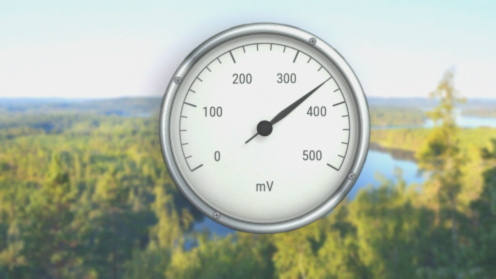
360; mV
